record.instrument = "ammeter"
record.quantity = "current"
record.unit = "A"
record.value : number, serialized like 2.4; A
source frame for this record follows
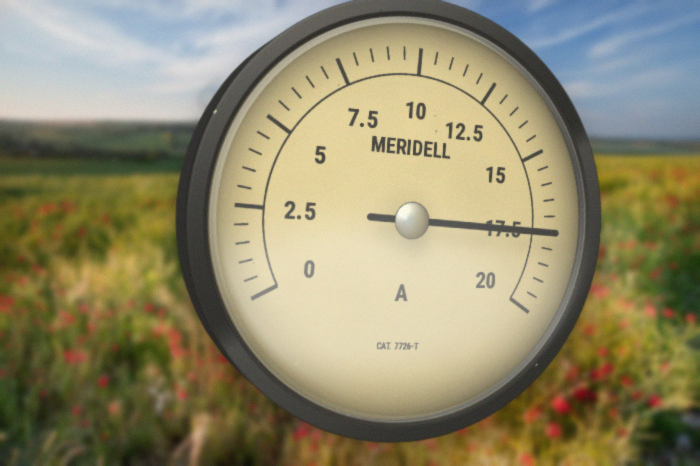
17.5; A
